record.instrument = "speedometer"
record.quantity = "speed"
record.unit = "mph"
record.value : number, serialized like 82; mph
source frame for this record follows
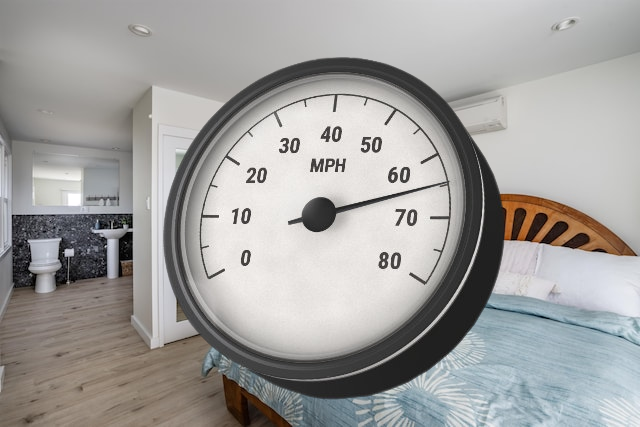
65; mph
